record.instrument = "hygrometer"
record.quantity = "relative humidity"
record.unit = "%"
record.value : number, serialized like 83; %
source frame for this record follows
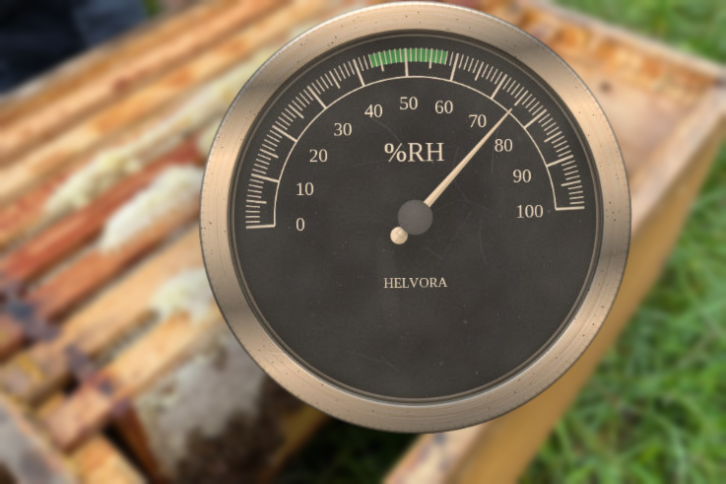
75; %
